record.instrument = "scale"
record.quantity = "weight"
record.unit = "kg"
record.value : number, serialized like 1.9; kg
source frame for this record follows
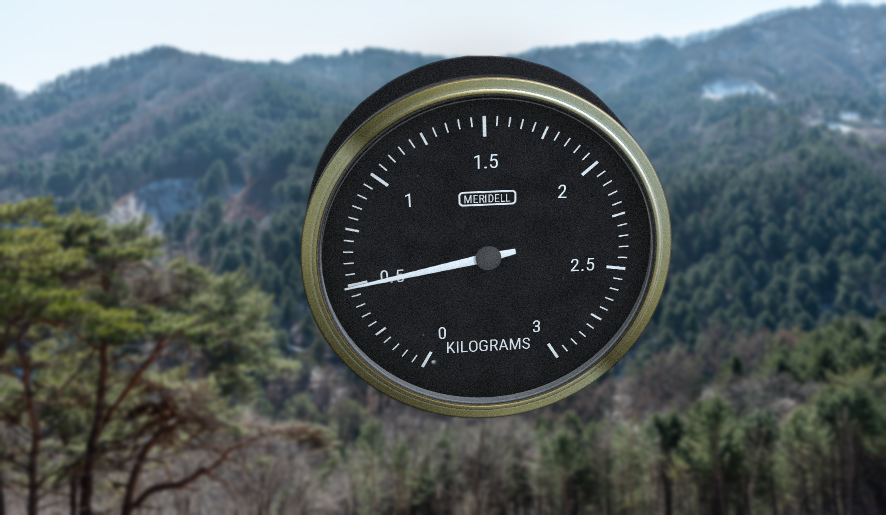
0.5; kg
